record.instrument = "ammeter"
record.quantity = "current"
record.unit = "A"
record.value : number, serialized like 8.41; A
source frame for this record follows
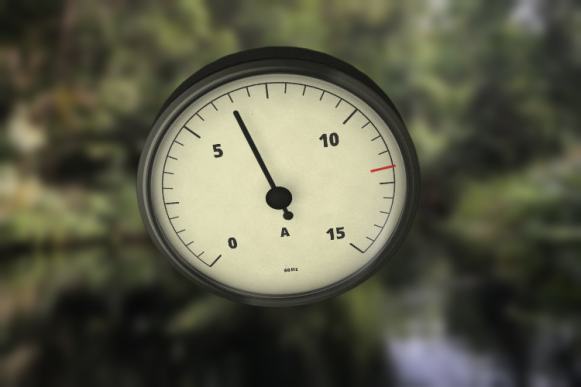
6.5; A
